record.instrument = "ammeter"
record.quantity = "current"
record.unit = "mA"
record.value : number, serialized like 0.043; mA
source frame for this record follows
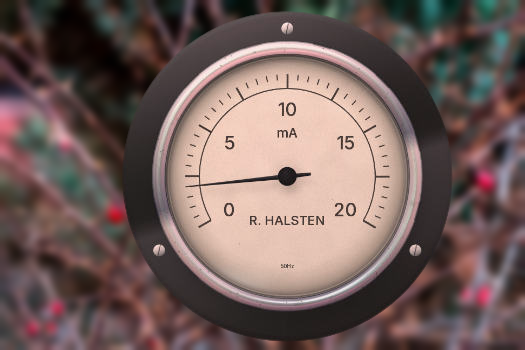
2; mA
